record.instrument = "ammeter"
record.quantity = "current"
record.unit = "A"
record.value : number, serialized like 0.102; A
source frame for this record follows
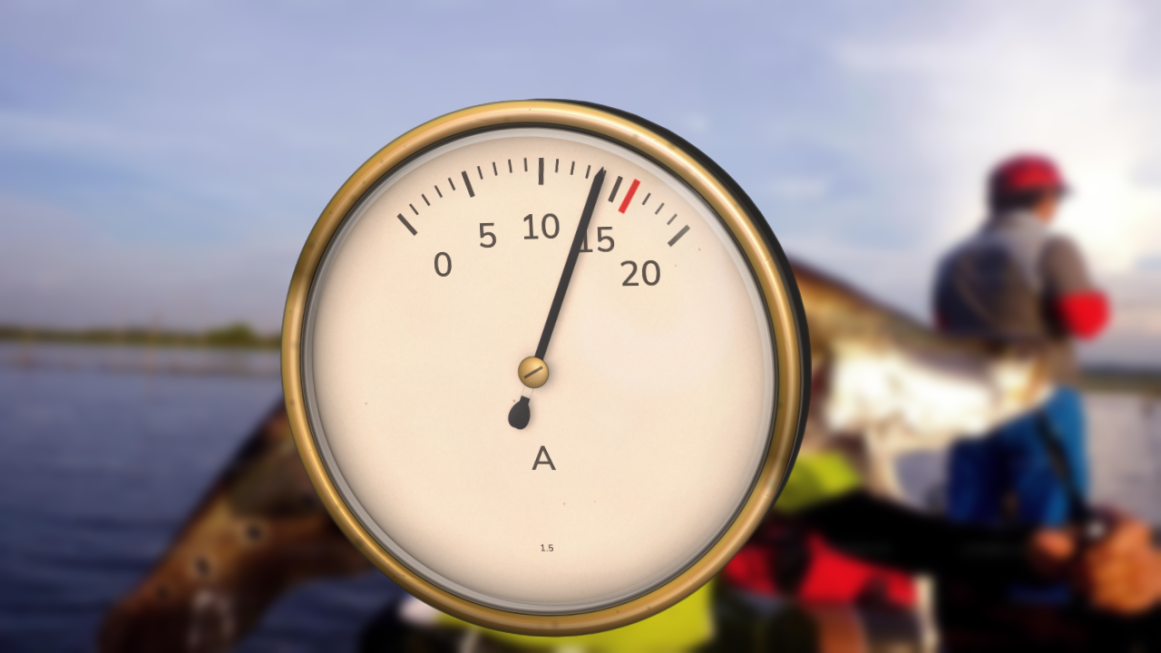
14; A
